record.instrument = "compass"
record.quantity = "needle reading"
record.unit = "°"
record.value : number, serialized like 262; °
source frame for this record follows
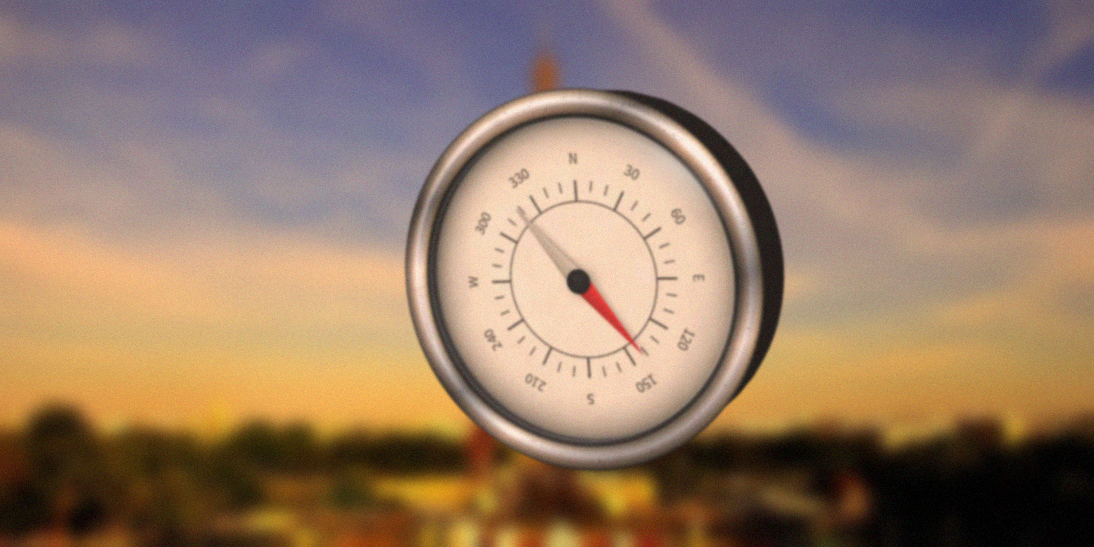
140; °
